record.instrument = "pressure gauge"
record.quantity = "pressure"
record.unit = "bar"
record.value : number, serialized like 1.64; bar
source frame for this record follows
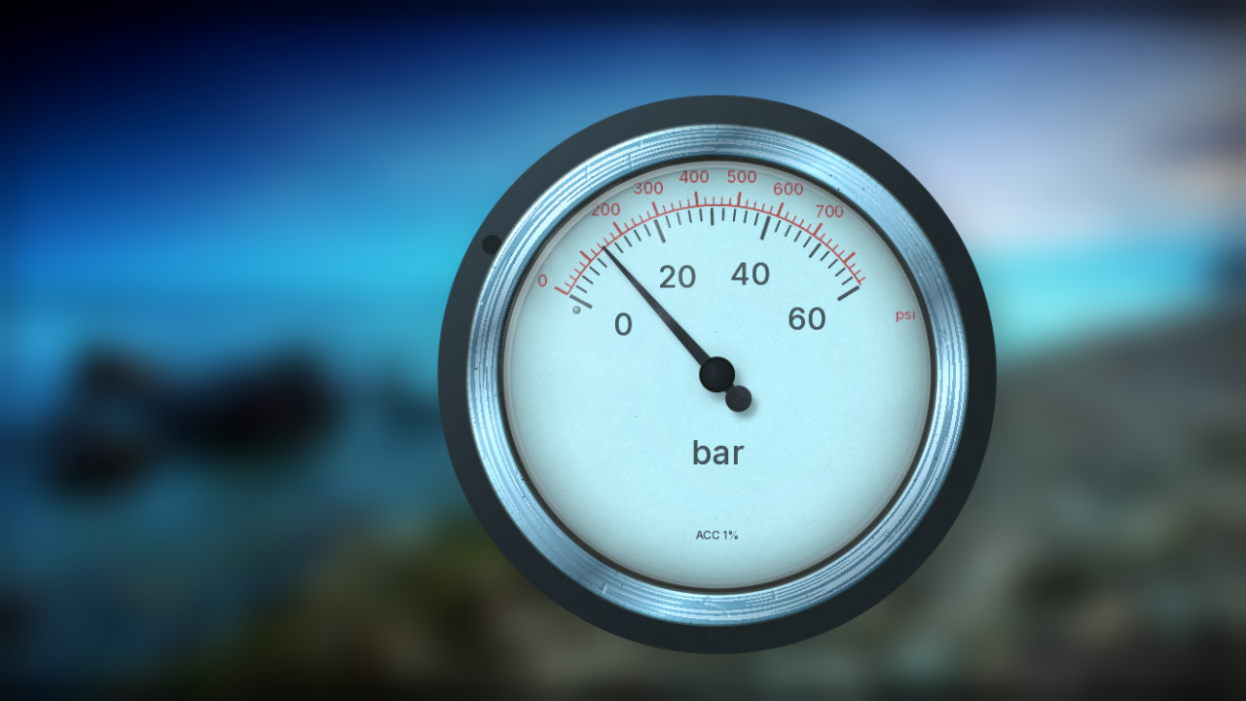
10; bar
